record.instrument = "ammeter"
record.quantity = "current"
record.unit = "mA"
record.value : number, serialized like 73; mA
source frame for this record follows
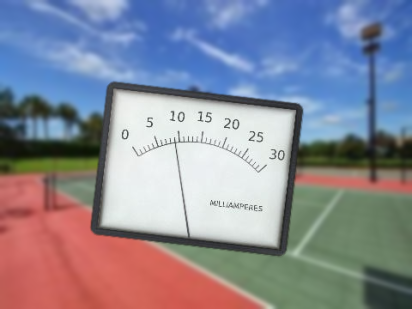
9; mA
